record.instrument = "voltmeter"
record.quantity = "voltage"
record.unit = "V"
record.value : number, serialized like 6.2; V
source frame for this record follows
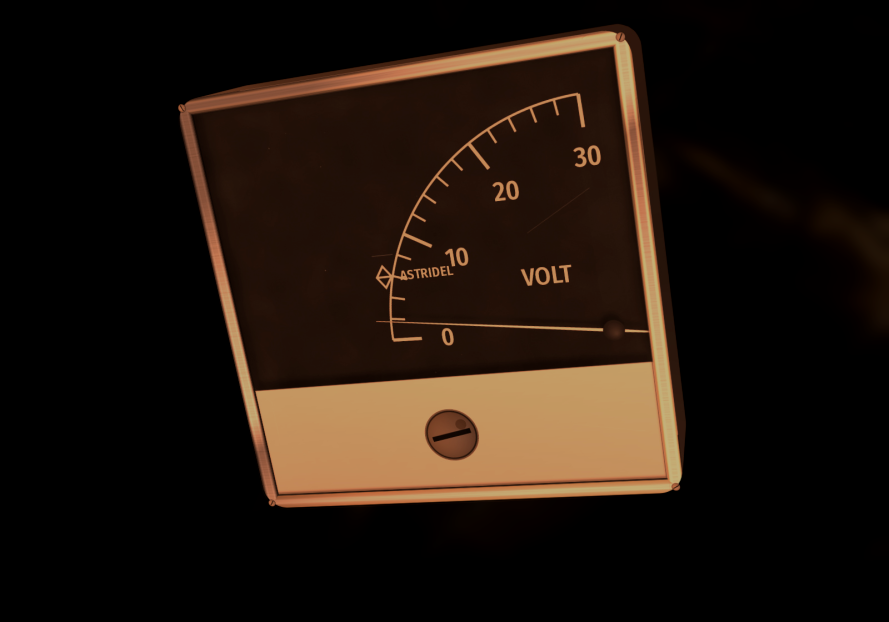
2; V
